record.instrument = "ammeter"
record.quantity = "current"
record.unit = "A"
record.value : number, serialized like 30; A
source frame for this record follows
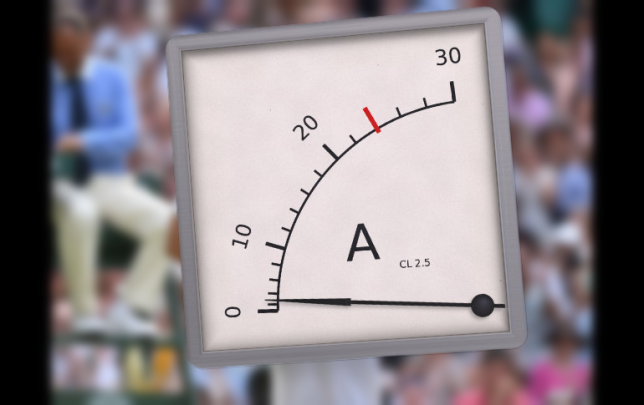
3; A
